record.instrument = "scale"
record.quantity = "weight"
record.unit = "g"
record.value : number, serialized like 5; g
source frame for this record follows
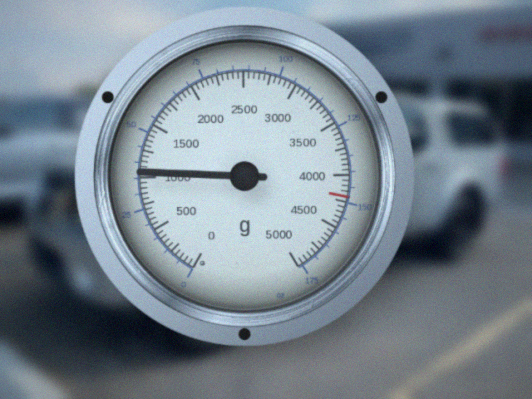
1050; g
